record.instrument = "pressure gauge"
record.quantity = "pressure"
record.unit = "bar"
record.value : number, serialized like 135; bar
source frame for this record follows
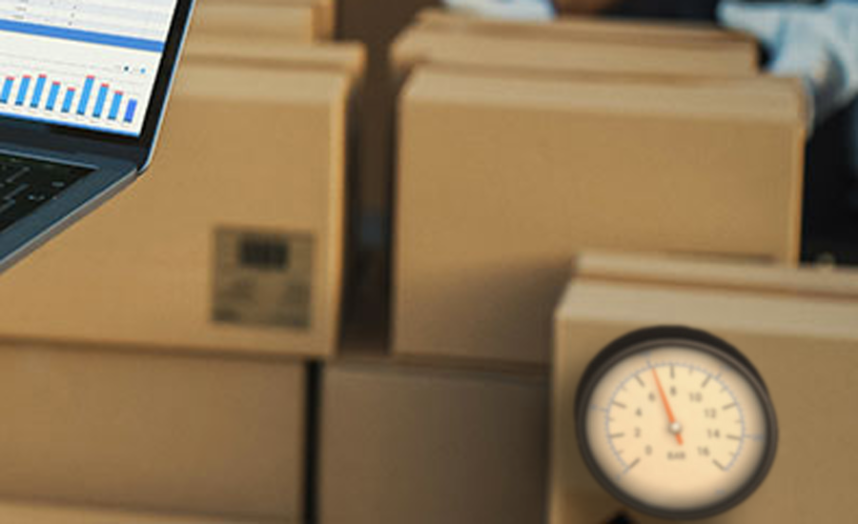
7; bar
